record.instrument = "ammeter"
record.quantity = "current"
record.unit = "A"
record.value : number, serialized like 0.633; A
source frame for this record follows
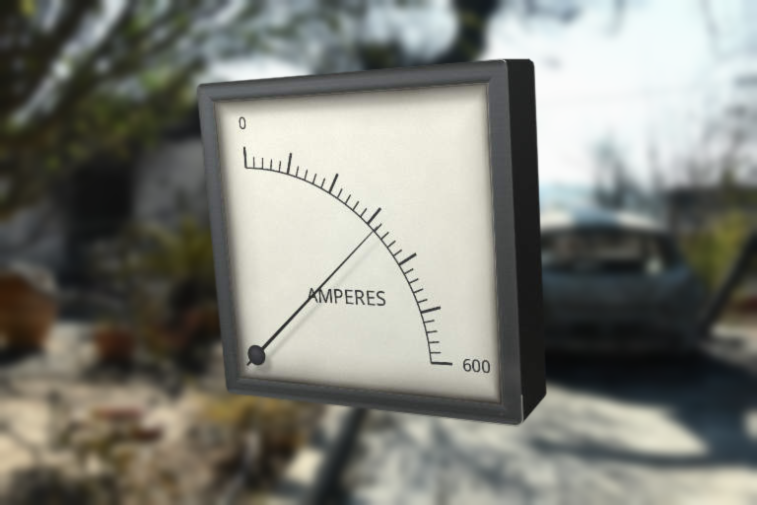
320; A
